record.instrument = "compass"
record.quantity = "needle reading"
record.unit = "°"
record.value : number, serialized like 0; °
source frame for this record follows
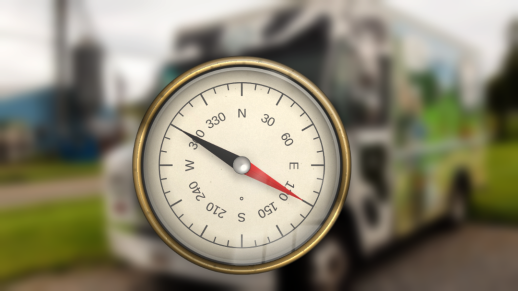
120; °
